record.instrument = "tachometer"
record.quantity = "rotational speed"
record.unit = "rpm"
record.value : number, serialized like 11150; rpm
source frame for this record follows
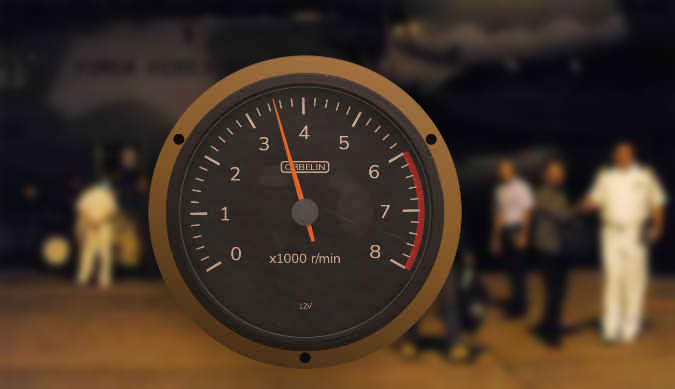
3500; rpm
